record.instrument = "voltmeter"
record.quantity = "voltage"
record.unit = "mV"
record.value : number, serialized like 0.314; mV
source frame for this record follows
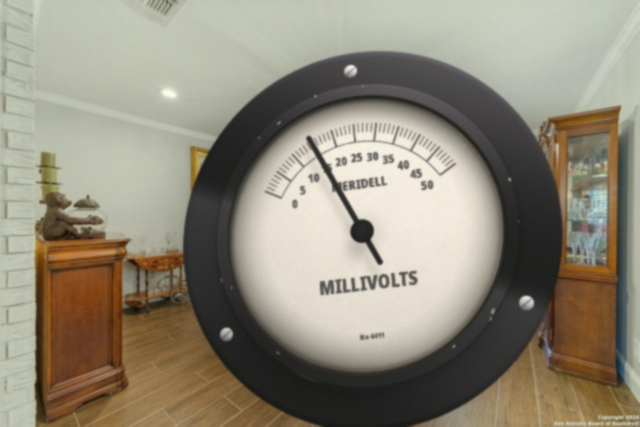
15; mV
